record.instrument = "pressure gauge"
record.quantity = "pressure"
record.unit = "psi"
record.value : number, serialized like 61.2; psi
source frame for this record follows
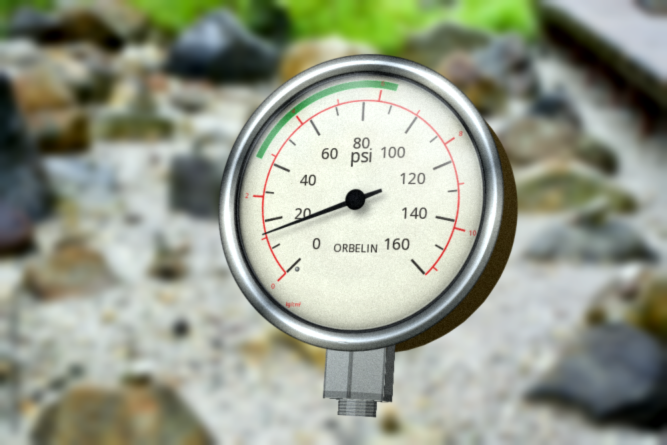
15; psi
